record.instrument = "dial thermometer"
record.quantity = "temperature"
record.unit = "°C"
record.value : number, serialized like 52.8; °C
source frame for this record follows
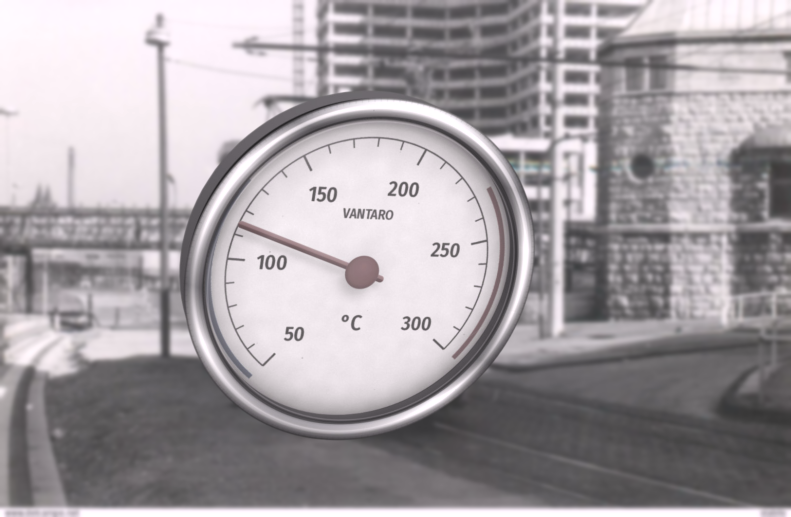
115; °C
